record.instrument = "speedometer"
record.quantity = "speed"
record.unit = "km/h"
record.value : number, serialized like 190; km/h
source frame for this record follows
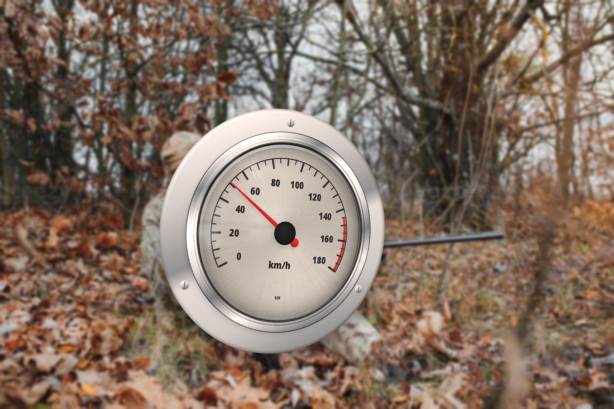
50; km/h
